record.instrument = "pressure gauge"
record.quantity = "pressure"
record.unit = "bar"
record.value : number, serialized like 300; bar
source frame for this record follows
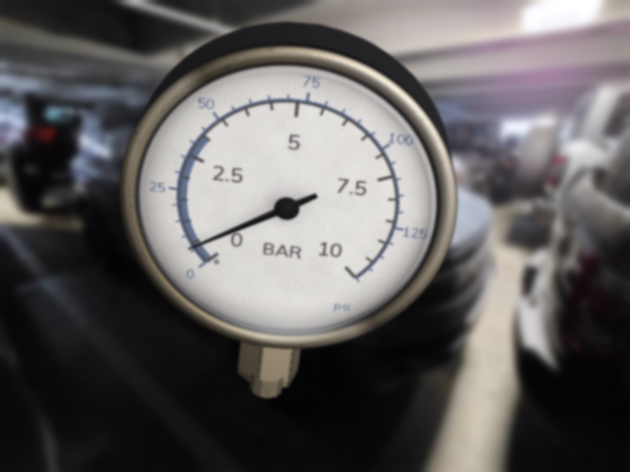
0.5; bar
